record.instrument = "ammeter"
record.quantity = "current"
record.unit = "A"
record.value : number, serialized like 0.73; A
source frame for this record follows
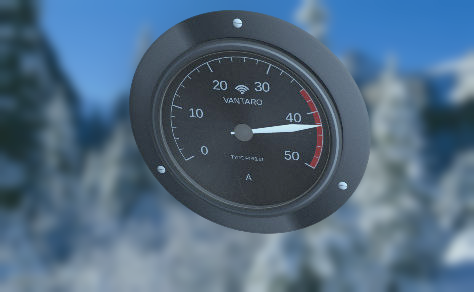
42; A
